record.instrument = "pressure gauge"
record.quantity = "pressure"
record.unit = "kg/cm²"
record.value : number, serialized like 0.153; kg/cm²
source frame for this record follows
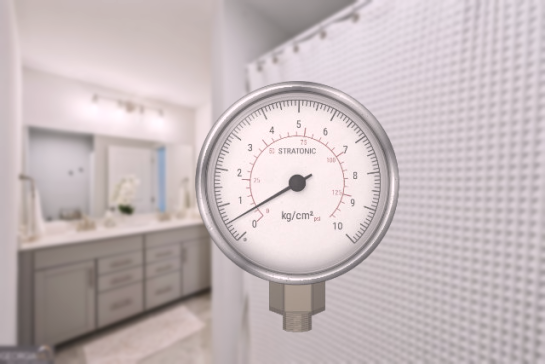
0.5; kg/cm²
